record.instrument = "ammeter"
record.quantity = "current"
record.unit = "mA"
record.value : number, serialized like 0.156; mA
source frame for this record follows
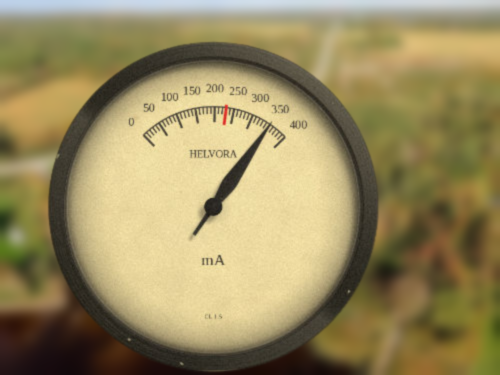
350; mA
